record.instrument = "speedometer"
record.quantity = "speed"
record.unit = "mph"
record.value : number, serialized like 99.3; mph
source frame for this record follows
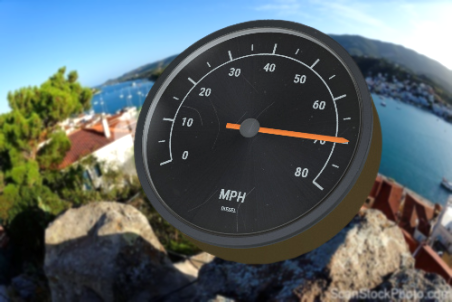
70; mph
